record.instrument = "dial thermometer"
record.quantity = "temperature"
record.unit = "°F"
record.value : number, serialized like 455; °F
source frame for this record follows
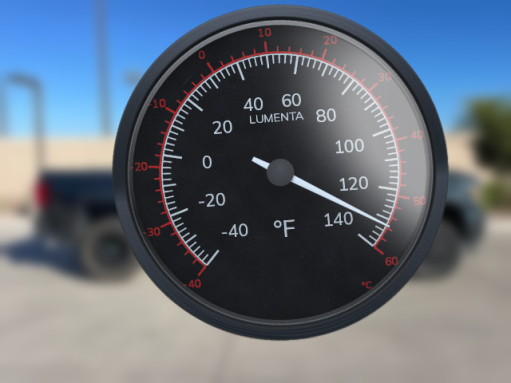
132; °F
